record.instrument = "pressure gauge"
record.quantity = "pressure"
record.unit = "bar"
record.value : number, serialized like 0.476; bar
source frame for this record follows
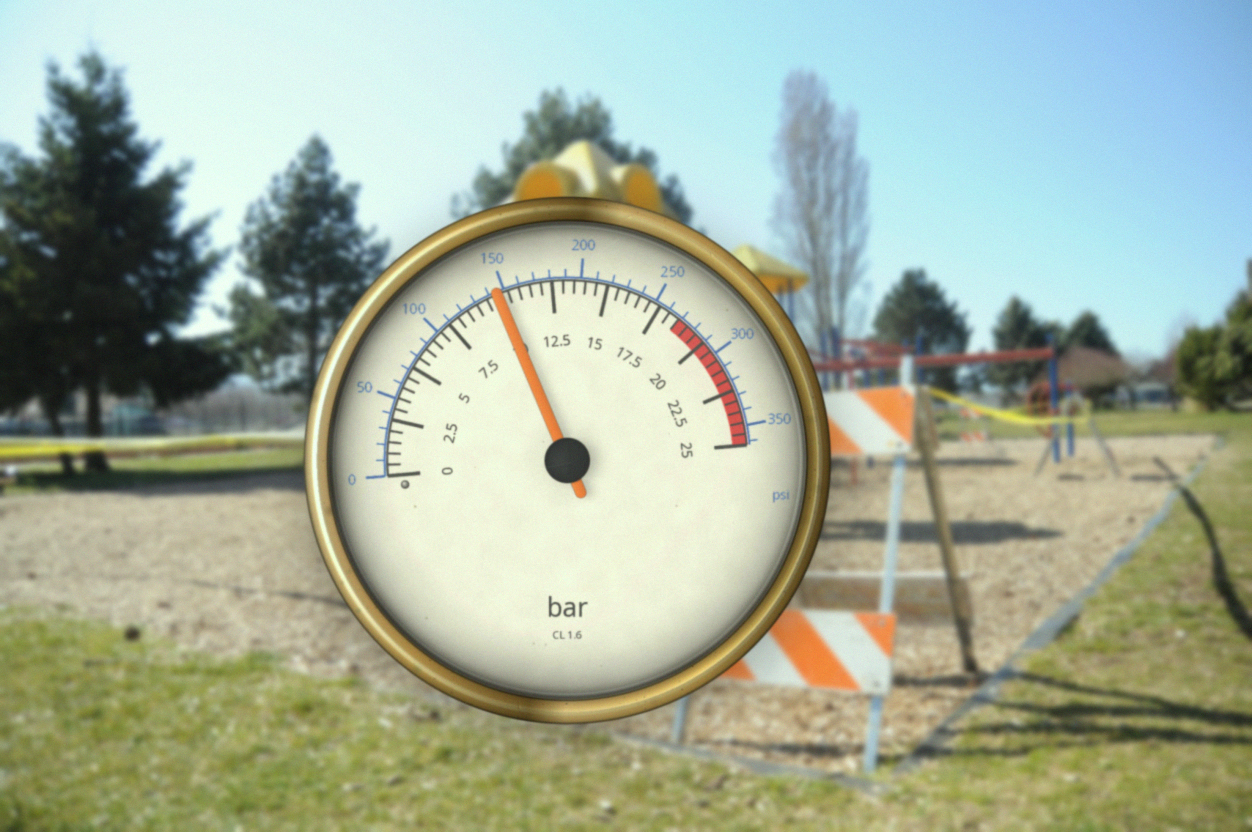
10; bar
